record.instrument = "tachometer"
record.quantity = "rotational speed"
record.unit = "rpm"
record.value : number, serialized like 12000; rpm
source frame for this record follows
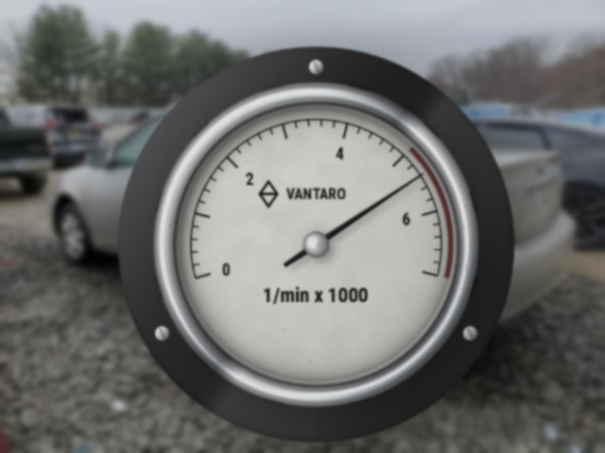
5400; rpm
